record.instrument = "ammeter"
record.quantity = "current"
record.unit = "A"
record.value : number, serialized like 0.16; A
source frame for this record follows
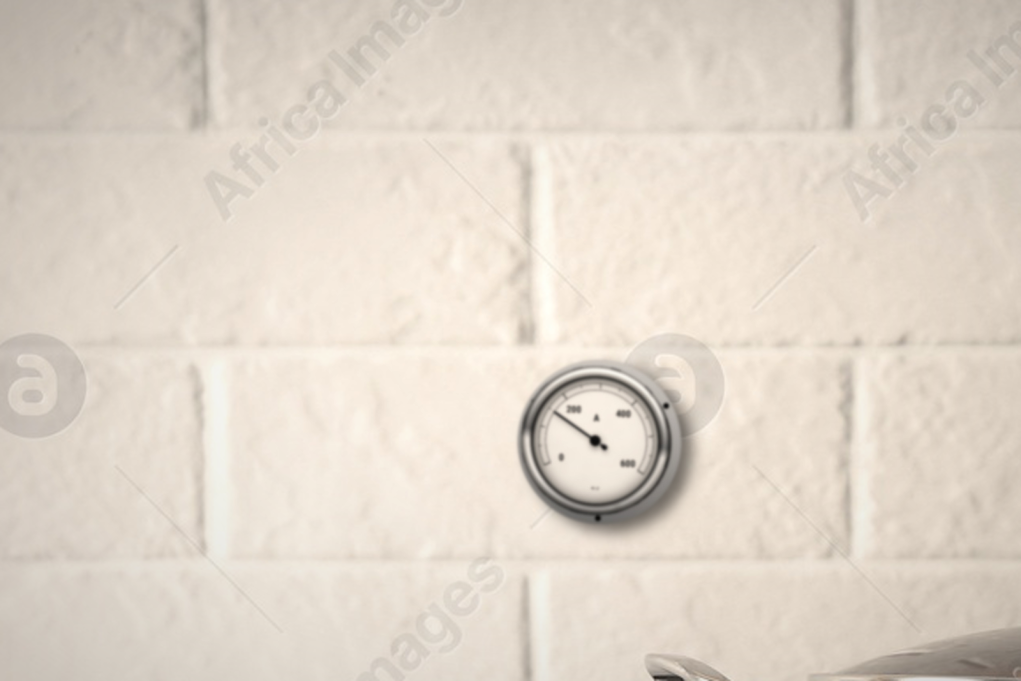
150; A
